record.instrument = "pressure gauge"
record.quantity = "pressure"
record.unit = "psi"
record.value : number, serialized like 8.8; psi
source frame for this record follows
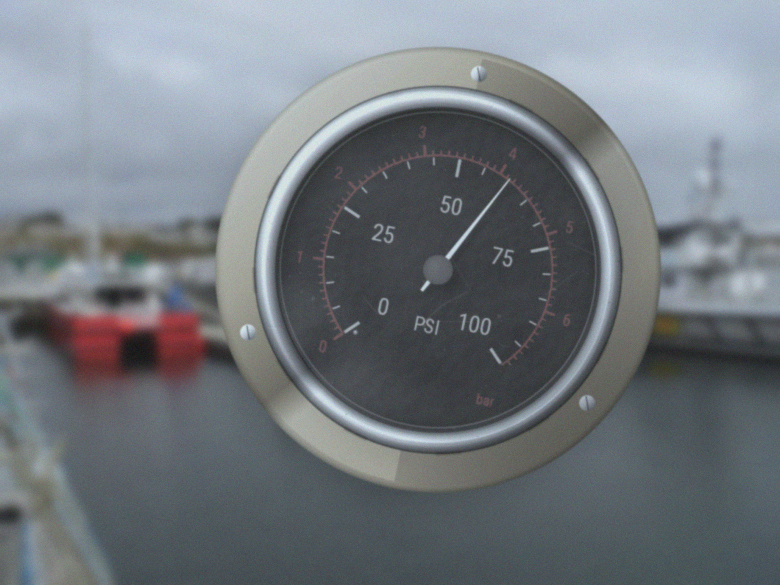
60; psi
